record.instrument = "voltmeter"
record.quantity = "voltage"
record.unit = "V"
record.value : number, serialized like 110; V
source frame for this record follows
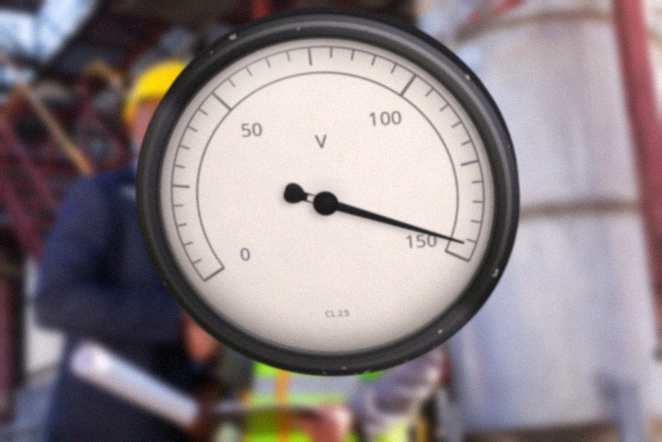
145; V
